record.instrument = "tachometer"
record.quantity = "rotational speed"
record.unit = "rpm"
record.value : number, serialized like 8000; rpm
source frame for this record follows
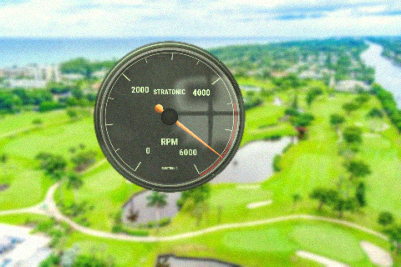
5500; rpm
